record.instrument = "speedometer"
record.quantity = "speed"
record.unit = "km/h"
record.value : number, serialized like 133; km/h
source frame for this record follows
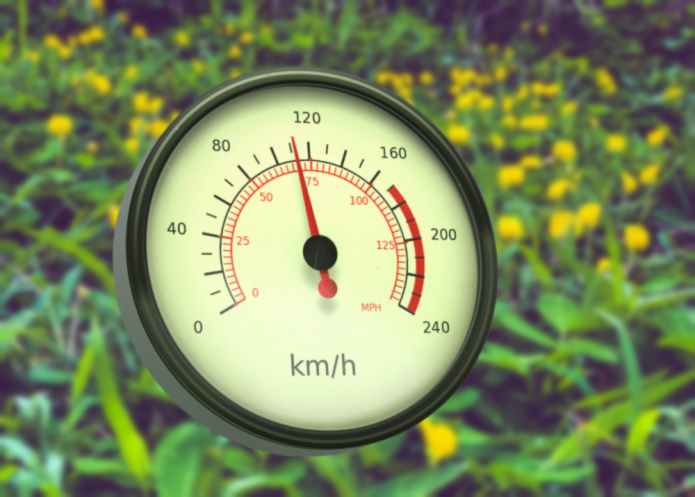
110; km/h
